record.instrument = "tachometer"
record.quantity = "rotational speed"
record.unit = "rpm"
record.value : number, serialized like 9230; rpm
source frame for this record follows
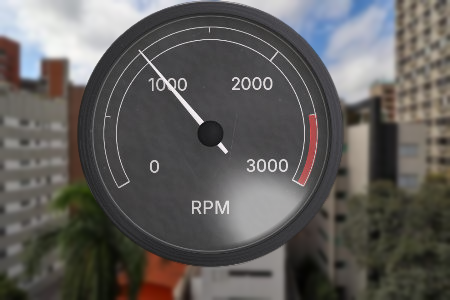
1000; rpm
